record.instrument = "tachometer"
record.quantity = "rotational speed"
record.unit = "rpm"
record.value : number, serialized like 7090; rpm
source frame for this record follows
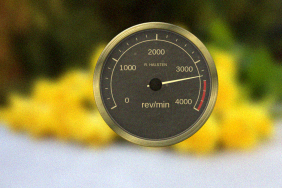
3300; rpm
